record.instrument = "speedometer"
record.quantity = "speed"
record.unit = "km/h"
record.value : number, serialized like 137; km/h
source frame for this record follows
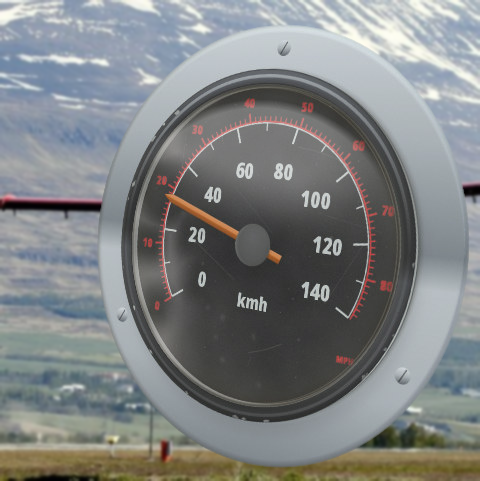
30; km/h
